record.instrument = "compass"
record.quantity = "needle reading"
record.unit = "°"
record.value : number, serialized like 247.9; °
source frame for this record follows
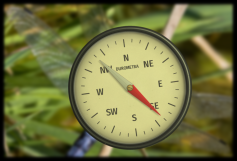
140; °
